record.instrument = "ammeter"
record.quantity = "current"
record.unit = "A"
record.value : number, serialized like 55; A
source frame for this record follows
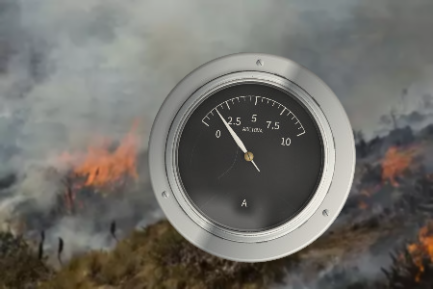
1.5; A
